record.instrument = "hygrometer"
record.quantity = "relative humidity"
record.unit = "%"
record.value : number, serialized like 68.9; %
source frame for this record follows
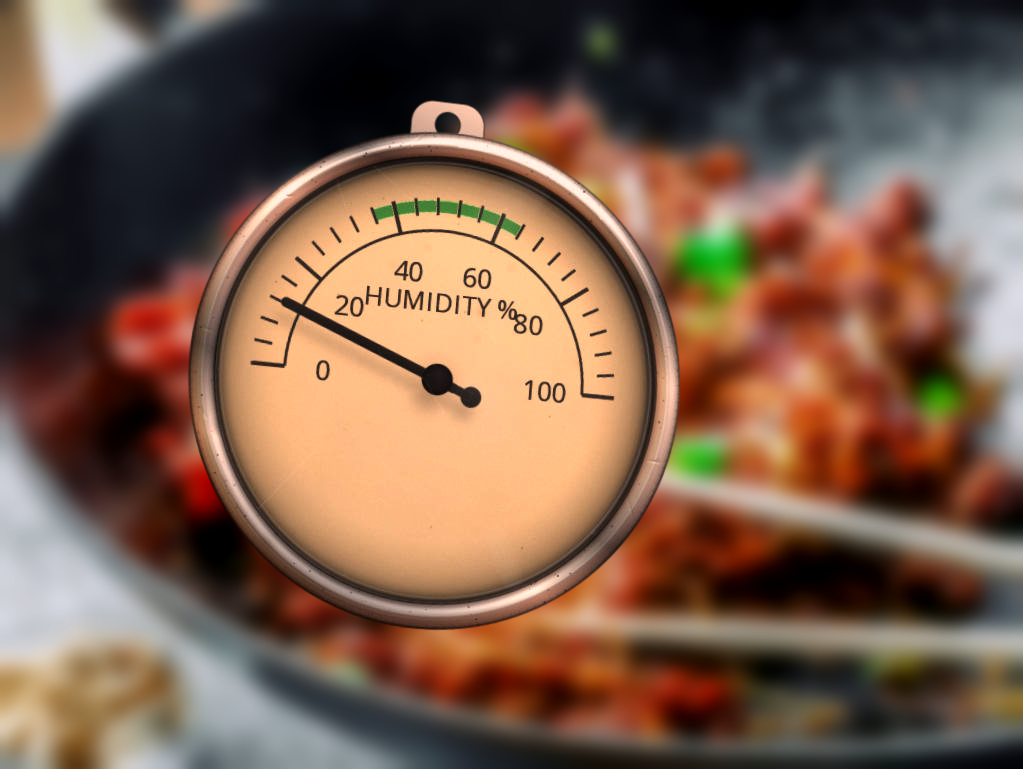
12; %
